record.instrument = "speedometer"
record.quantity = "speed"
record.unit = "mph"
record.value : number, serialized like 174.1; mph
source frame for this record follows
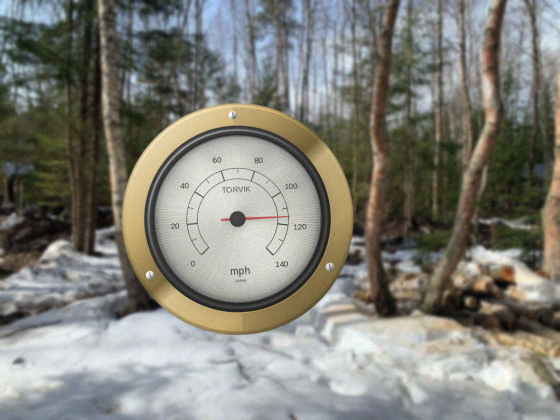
115; mph
